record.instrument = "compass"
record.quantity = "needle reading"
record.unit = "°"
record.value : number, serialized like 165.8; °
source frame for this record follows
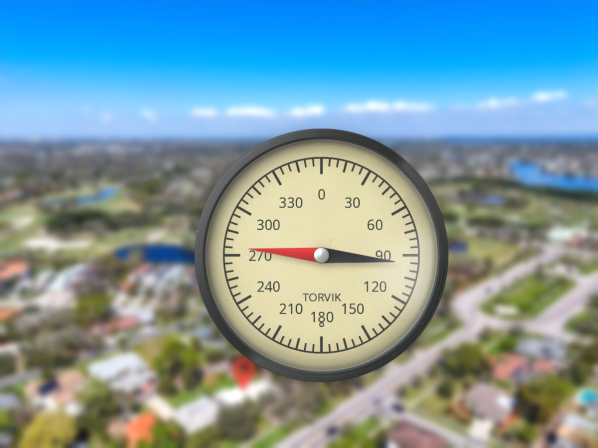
275; °
